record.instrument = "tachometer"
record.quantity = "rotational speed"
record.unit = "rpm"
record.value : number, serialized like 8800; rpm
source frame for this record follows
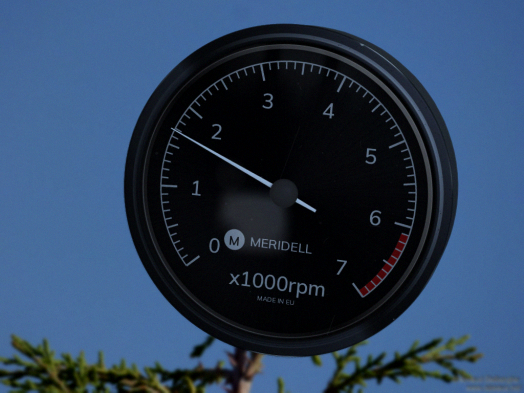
1700; rpm
